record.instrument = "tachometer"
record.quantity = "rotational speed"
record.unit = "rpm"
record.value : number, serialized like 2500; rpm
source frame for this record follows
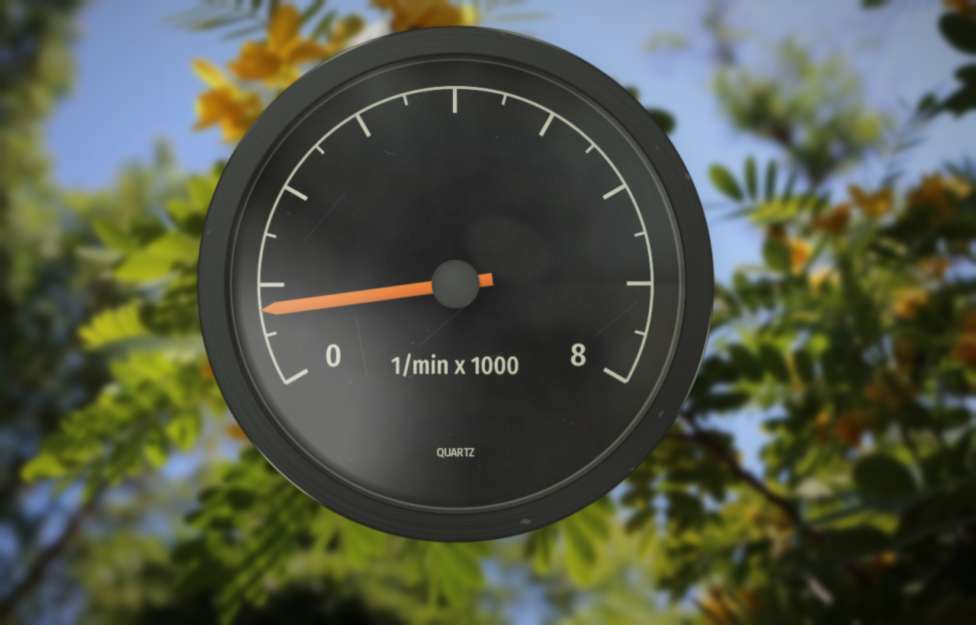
750; rpm
